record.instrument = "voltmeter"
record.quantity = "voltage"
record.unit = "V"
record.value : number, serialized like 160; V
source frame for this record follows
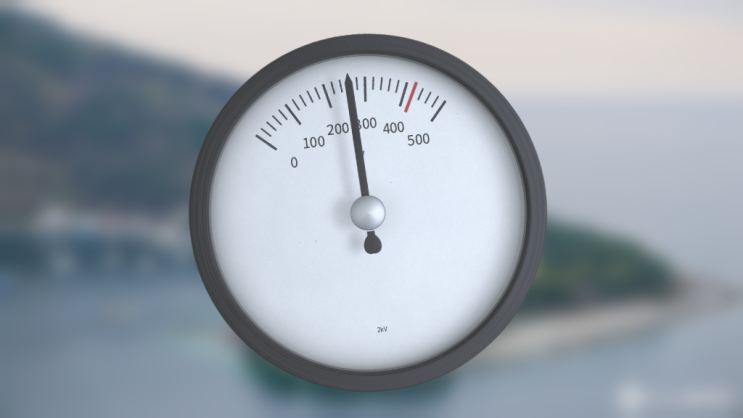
260; V
